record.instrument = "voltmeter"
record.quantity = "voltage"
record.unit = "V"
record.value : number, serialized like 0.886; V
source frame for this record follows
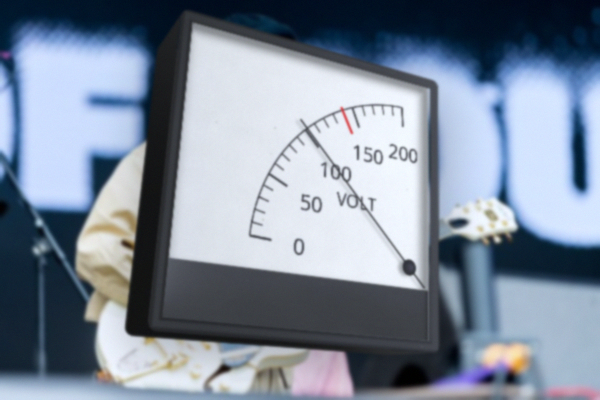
100; V
